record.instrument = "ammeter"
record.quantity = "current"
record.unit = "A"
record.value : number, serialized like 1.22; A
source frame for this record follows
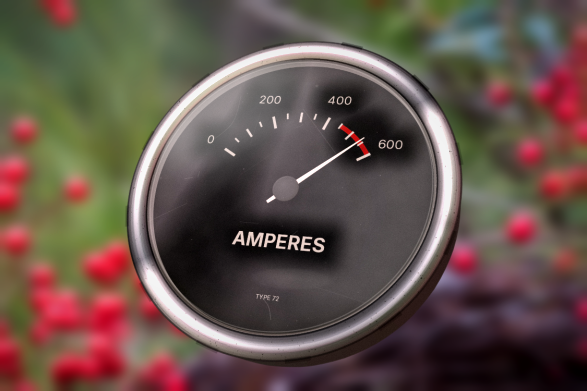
550; A
